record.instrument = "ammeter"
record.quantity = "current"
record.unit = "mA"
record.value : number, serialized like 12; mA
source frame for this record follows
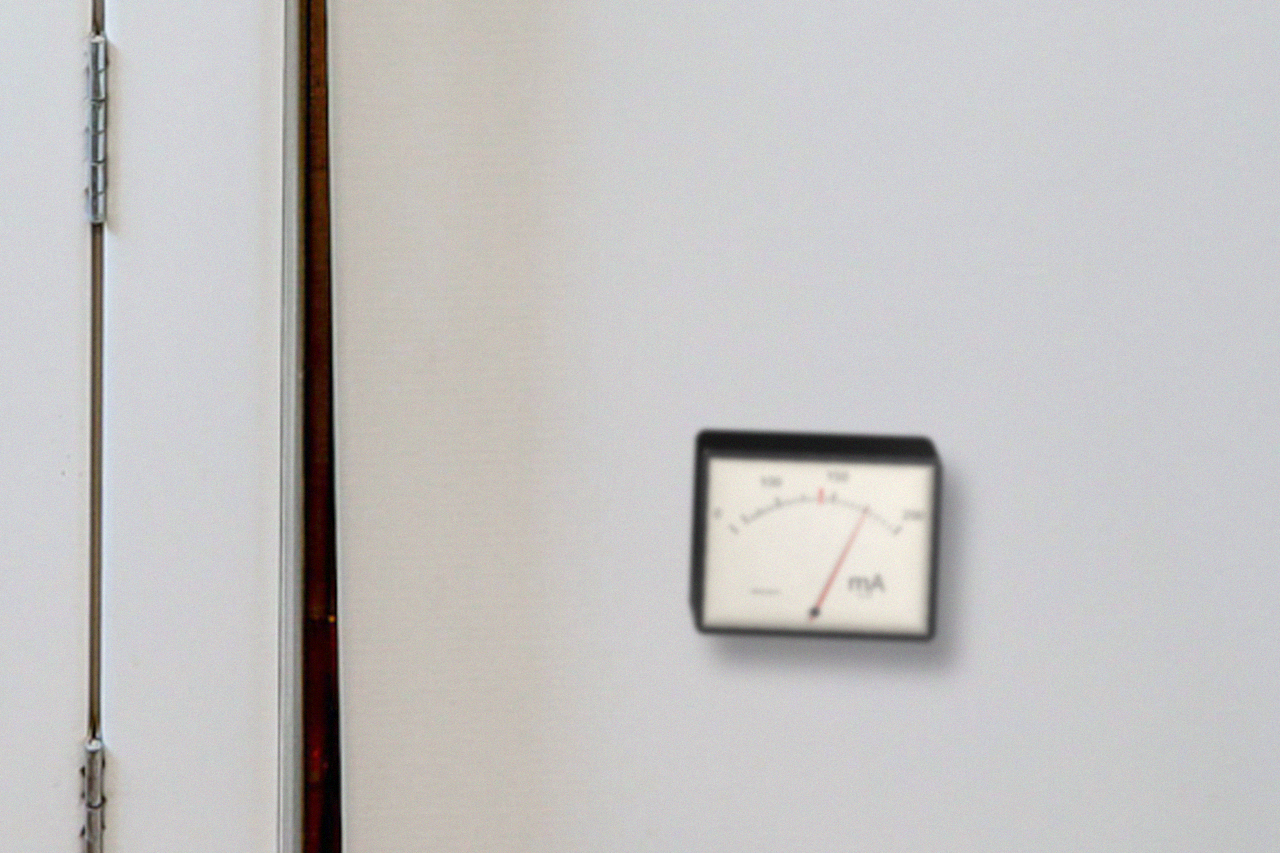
175; mA
